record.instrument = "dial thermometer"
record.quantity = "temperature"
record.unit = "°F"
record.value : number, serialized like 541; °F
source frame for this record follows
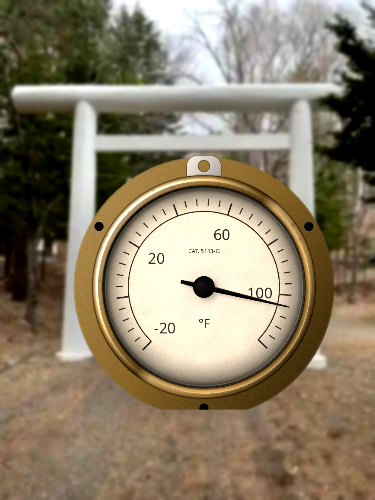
104; °F
